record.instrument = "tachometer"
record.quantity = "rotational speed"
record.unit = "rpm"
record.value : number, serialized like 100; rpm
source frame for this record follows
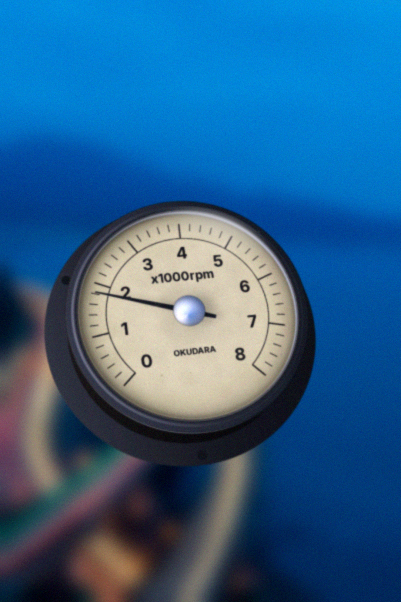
1800; rpm
